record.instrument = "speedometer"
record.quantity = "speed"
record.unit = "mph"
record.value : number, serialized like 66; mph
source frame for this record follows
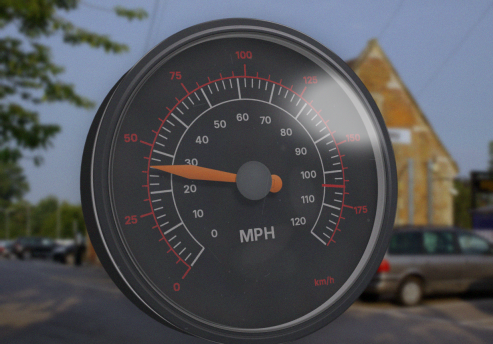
26; mph
